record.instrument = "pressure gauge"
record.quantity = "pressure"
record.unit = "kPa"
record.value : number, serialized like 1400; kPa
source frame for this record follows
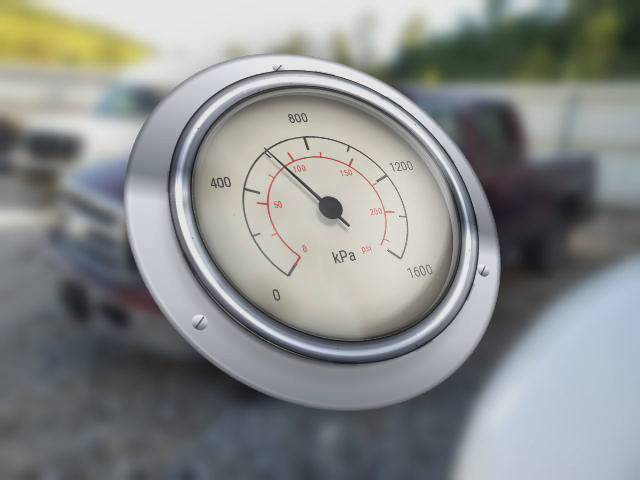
600; kPa
